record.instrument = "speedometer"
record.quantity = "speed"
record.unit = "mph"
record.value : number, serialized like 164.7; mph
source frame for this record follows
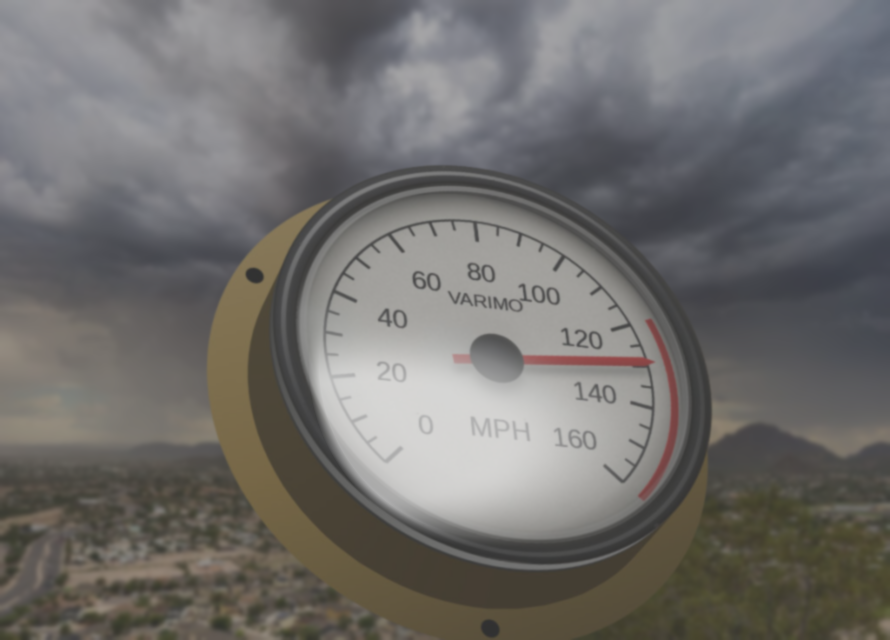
130; mph
